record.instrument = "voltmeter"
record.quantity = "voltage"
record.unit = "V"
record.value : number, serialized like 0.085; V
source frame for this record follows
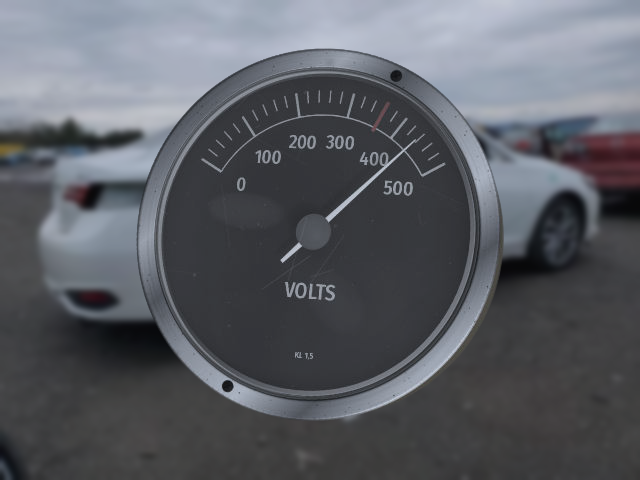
440; V
